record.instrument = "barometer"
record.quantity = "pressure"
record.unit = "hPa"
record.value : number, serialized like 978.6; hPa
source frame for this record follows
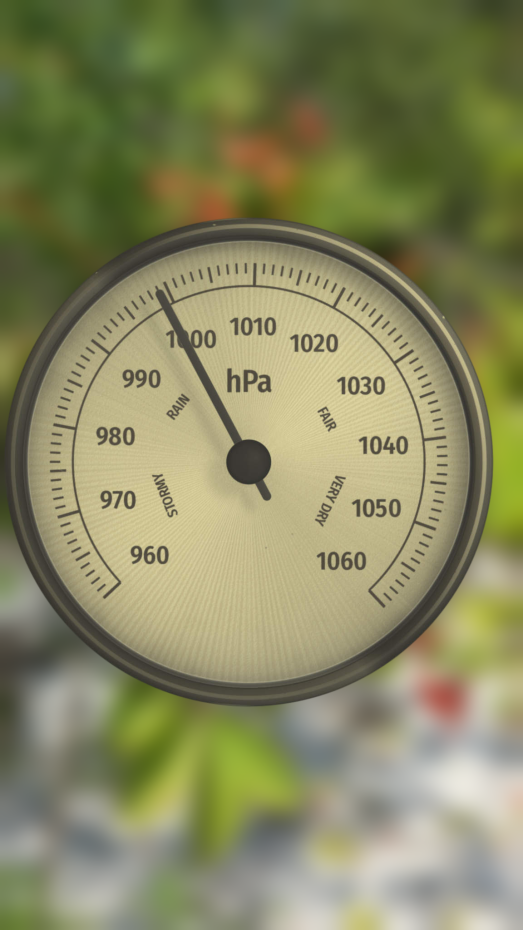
999; hPa
